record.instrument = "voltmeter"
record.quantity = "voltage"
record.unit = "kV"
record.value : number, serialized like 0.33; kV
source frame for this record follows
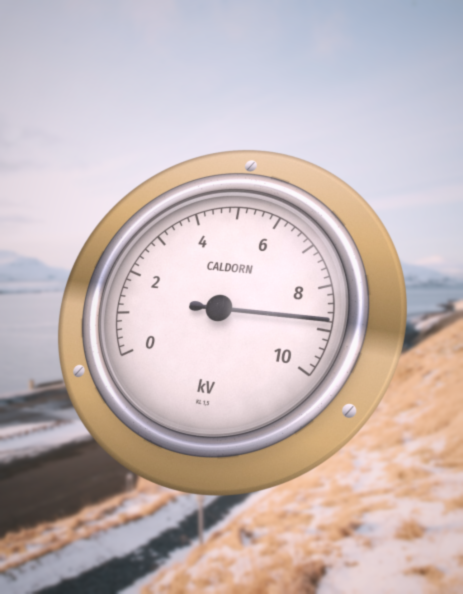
8.8; kV
